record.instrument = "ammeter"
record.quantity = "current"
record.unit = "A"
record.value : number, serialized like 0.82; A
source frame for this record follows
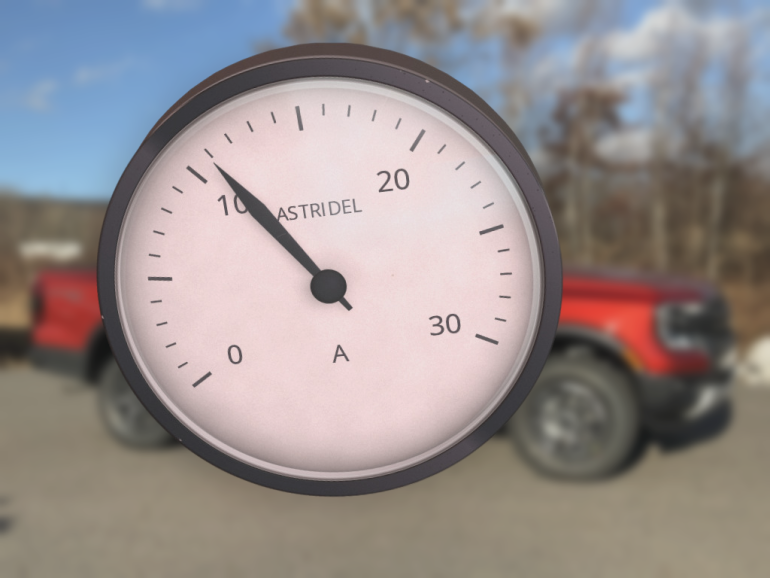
11; A
